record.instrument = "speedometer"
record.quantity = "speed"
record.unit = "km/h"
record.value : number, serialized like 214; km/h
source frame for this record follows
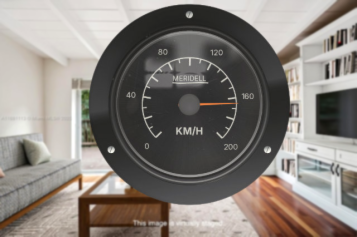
165; km/h
